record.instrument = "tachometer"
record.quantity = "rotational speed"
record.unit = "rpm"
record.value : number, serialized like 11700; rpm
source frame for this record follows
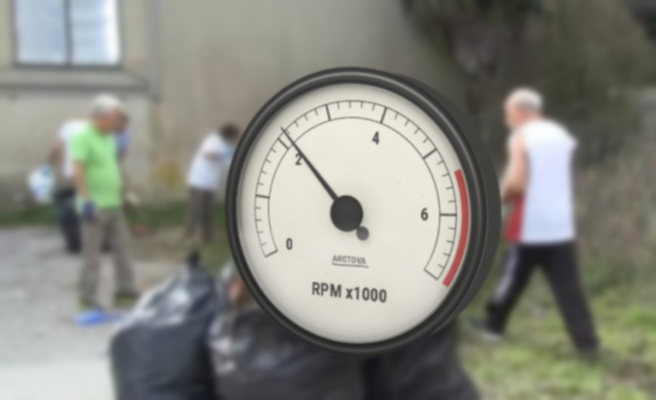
2200; rpm
